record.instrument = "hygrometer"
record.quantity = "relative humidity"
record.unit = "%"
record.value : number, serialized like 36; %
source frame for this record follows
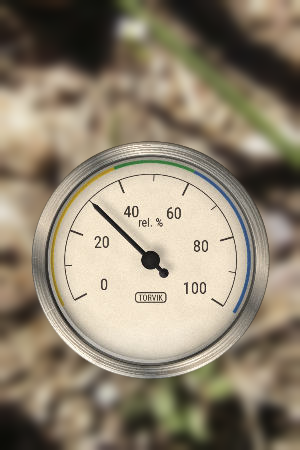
30; %
